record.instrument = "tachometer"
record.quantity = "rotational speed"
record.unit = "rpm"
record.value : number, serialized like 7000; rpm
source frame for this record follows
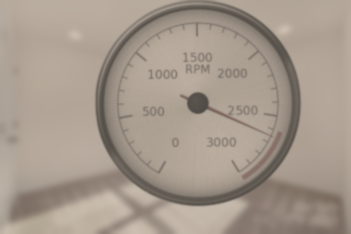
2650; rpm
